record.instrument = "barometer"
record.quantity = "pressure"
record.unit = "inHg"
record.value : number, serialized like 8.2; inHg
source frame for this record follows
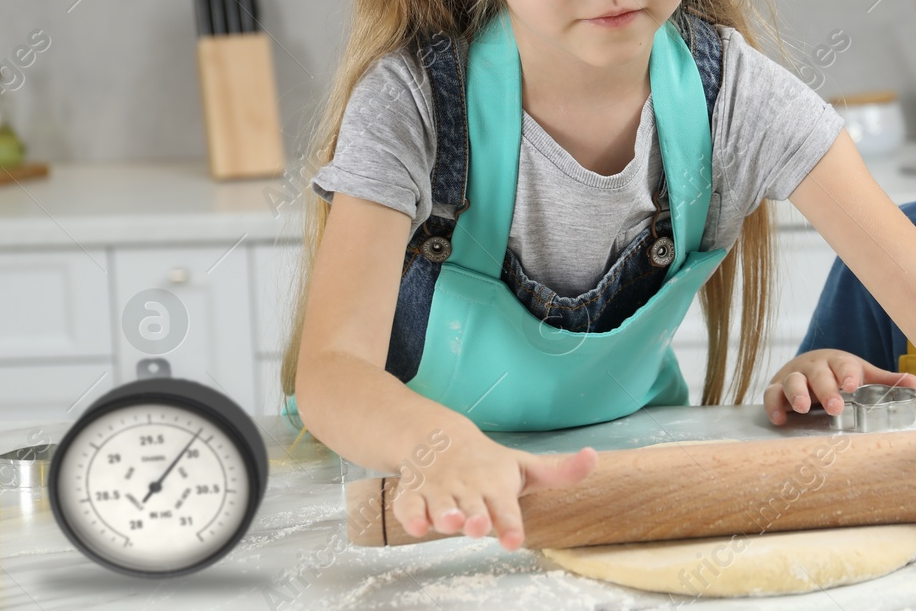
29.9; inHg
